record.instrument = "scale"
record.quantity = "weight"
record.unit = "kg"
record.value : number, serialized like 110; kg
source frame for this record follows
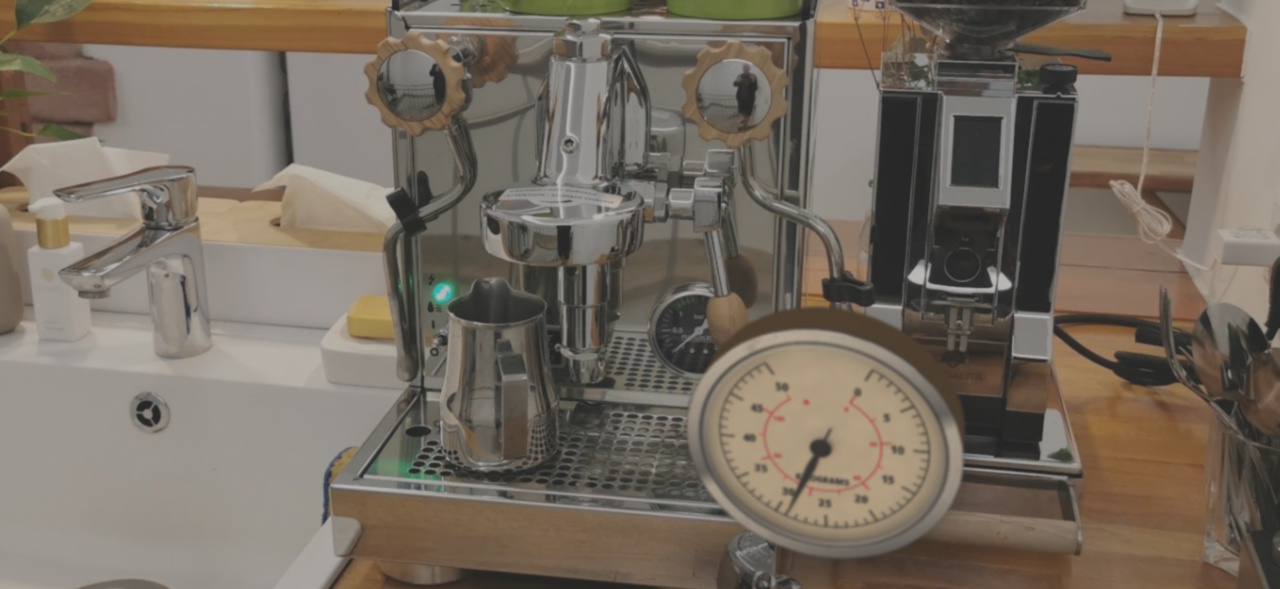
29; kg
